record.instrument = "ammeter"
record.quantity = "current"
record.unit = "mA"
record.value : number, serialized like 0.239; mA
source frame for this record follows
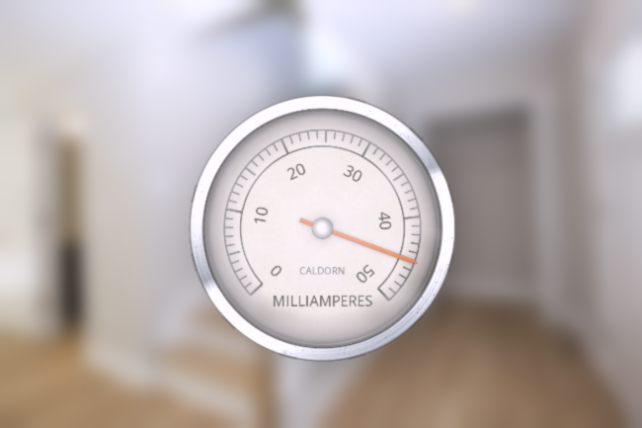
45; mA
